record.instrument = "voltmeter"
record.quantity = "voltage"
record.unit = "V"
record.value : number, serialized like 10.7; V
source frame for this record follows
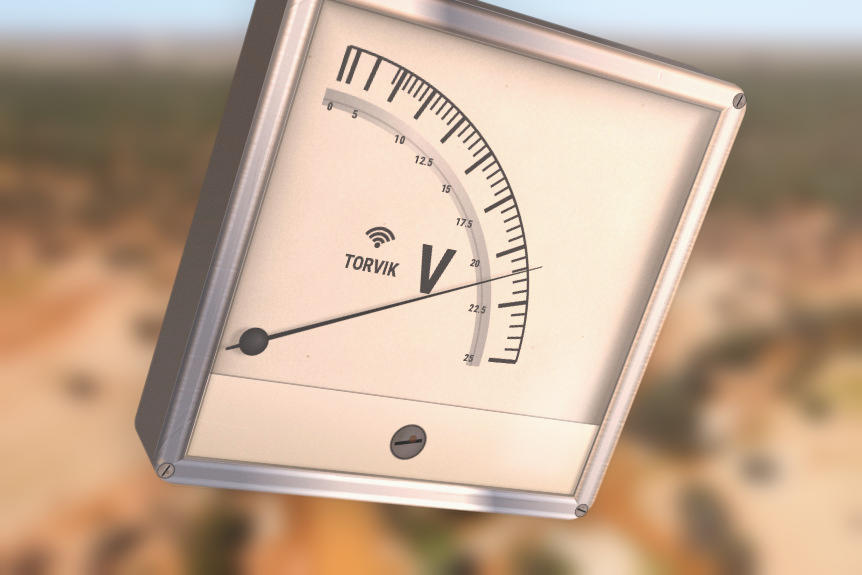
21; V
